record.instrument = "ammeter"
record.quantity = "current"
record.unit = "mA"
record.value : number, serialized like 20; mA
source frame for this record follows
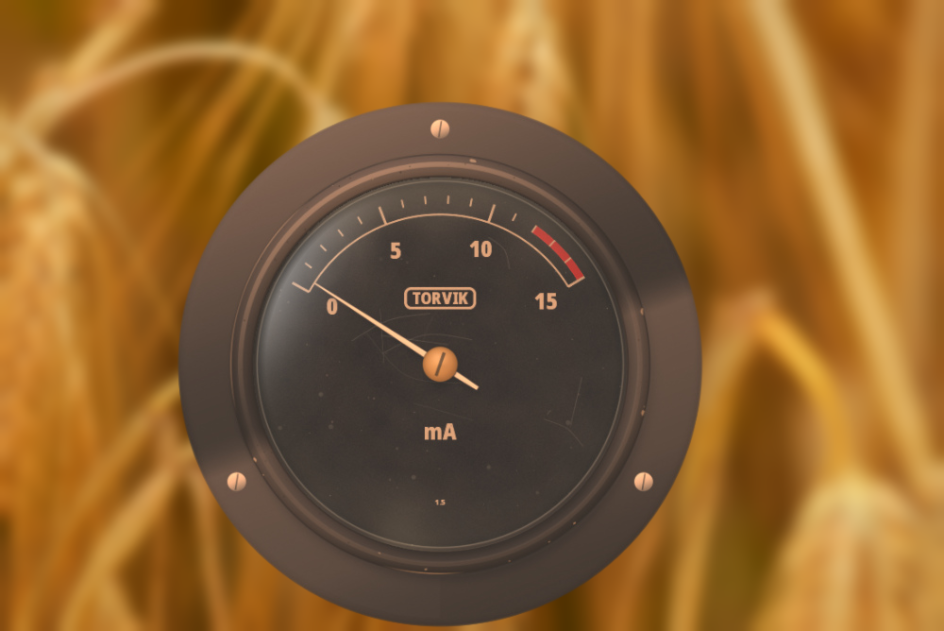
0.5; mA
